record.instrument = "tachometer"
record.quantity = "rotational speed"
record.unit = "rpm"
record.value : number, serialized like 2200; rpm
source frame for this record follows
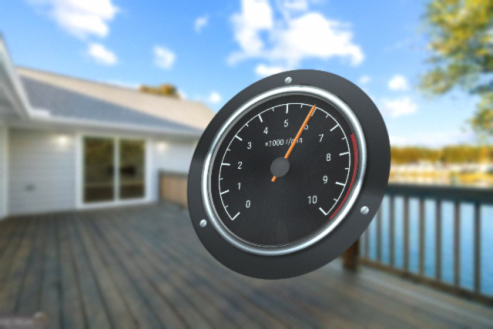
6000; rpm
